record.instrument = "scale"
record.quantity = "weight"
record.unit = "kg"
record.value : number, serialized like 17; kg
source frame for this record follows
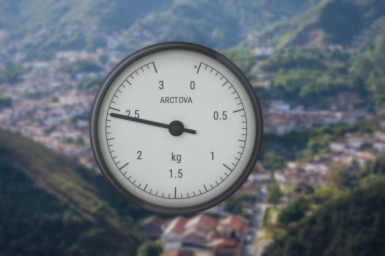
2.45; kg
